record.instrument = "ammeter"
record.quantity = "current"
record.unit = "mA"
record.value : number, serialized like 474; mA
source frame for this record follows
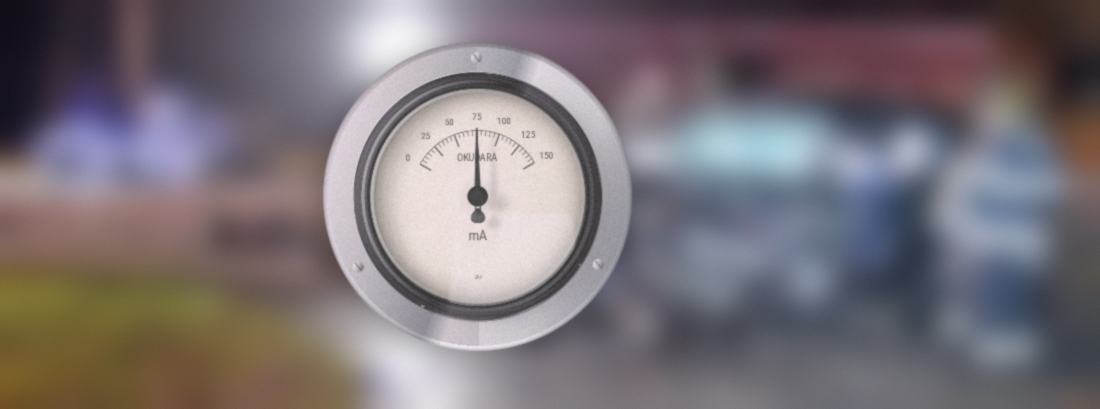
75; mA
